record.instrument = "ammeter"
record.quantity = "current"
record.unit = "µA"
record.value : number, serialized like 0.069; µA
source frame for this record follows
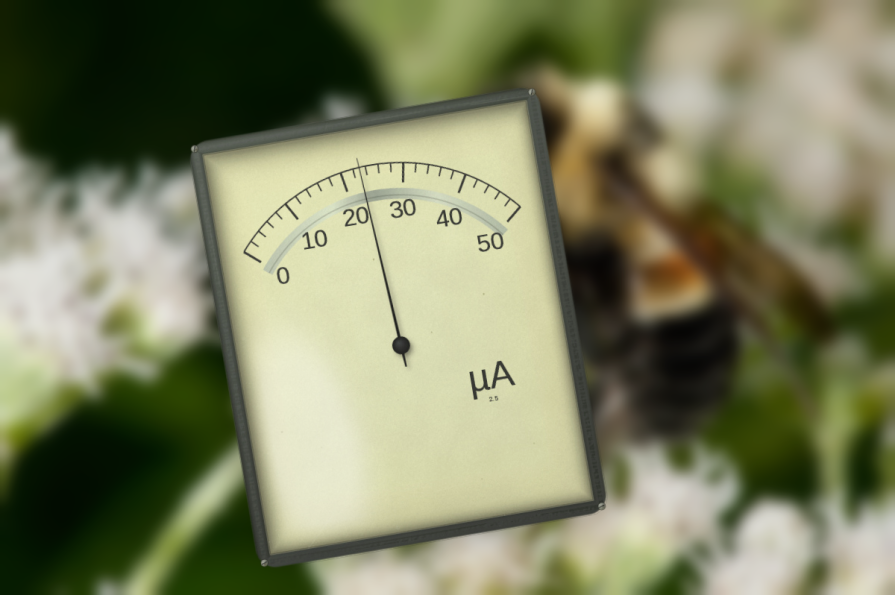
23; µA
